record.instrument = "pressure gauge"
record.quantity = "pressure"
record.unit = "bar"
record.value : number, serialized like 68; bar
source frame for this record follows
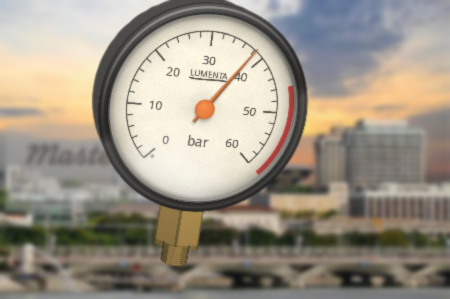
38; bar
